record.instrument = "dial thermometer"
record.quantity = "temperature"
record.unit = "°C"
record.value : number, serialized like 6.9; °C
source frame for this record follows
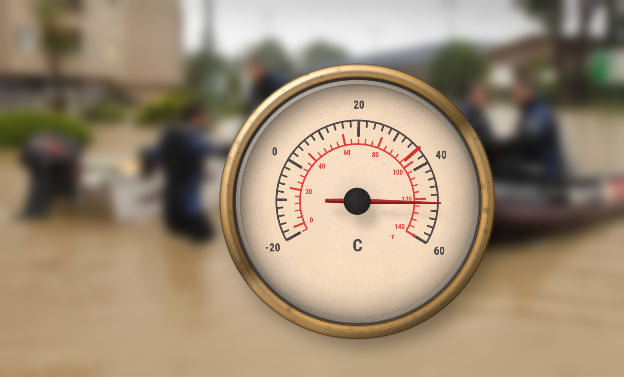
50; °C
